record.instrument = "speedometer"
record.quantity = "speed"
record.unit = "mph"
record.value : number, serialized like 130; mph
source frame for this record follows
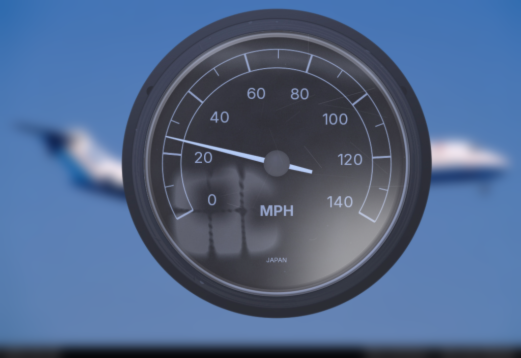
25; mph
